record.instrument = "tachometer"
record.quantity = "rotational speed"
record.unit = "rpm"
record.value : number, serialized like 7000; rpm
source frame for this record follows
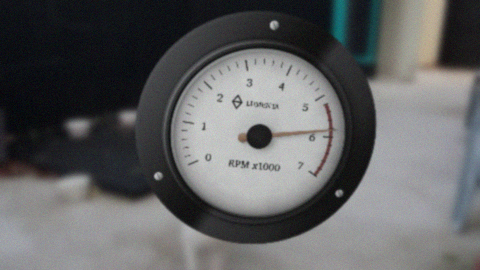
5800; rpm
